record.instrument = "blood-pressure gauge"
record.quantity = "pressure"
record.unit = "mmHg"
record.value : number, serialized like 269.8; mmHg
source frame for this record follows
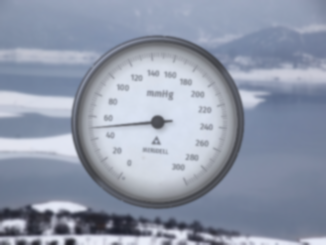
50; mmHg
